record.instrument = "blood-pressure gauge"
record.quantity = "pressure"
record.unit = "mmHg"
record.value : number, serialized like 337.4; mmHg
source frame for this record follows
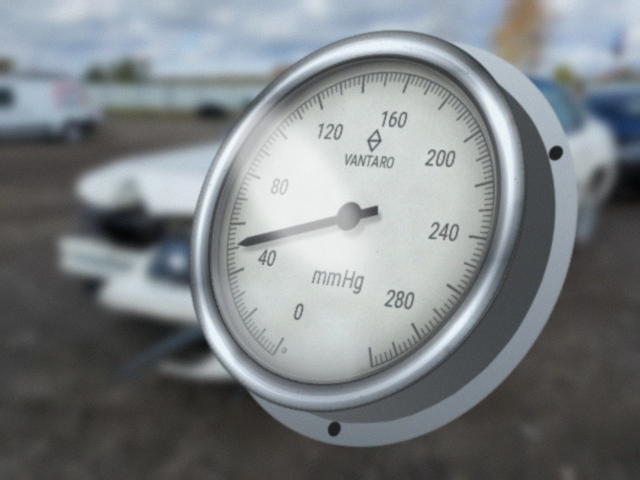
50; mmHg
